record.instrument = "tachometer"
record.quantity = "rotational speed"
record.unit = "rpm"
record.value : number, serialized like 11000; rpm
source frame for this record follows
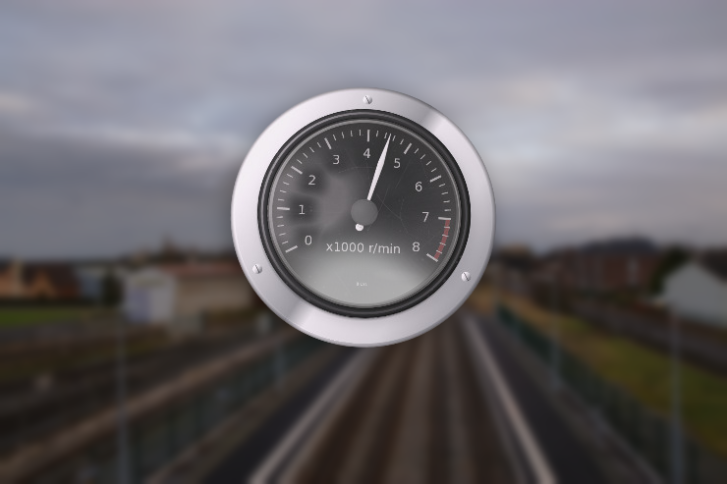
4500; rpm
